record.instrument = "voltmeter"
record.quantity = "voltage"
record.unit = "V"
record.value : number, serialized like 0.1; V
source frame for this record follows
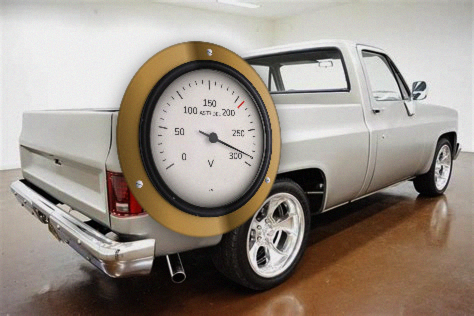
290; V
